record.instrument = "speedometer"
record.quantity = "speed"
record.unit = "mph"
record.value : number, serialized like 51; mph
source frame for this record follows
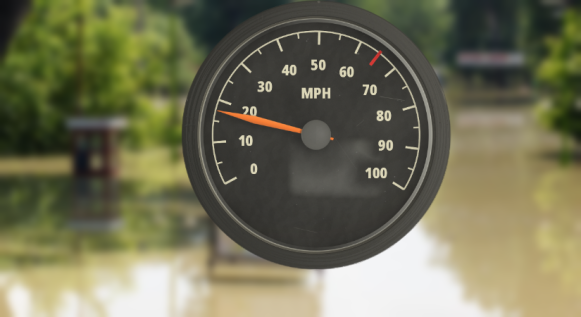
17.5; mph
